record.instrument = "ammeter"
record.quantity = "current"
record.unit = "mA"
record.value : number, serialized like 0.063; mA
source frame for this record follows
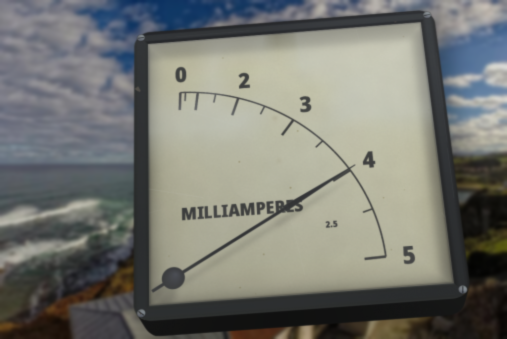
4; mA
